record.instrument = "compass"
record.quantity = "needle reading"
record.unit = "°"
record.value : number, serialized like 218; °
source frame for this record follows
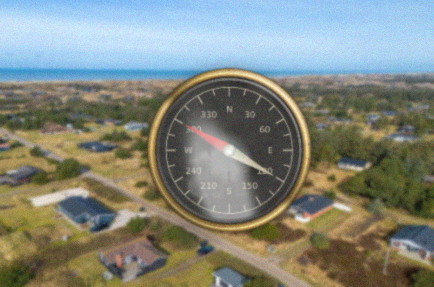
300; °
